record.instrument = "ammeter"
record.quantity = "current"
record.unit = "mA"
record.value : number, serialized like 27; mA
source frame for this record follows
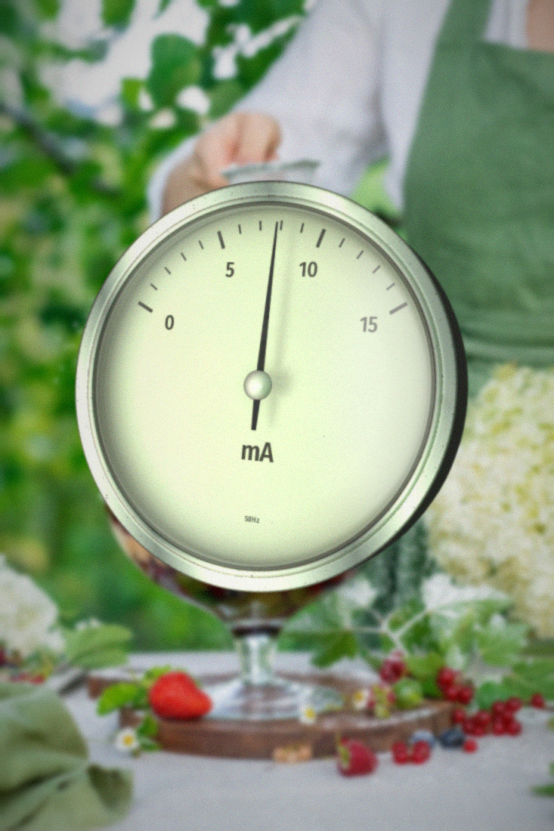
8; mA
